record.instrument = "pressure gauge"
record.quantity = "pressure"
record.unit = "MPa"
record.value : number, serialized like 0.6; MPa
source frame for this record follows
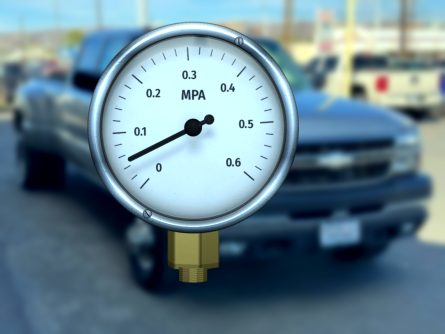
0.05; MPa
